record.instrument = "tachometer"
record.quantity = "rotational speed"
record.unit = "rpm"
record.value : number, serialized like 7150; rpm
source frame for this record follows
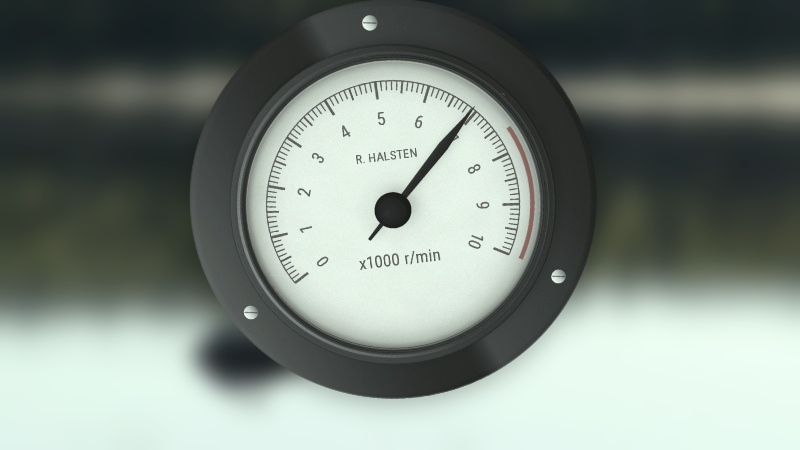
6900; rpm
